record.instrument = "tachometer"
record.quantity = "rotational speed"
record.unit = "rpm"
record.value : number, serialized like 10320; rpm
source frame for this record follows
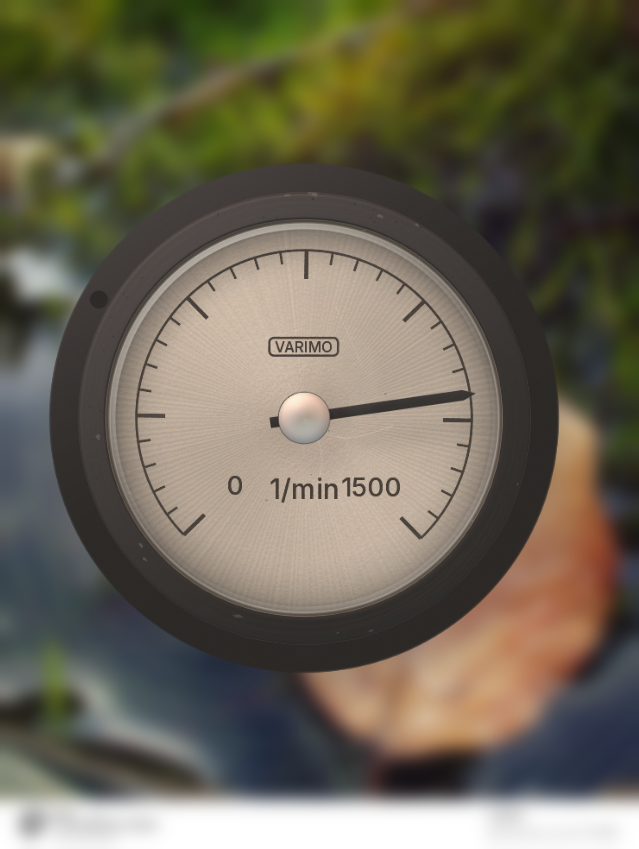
1200; rpm
